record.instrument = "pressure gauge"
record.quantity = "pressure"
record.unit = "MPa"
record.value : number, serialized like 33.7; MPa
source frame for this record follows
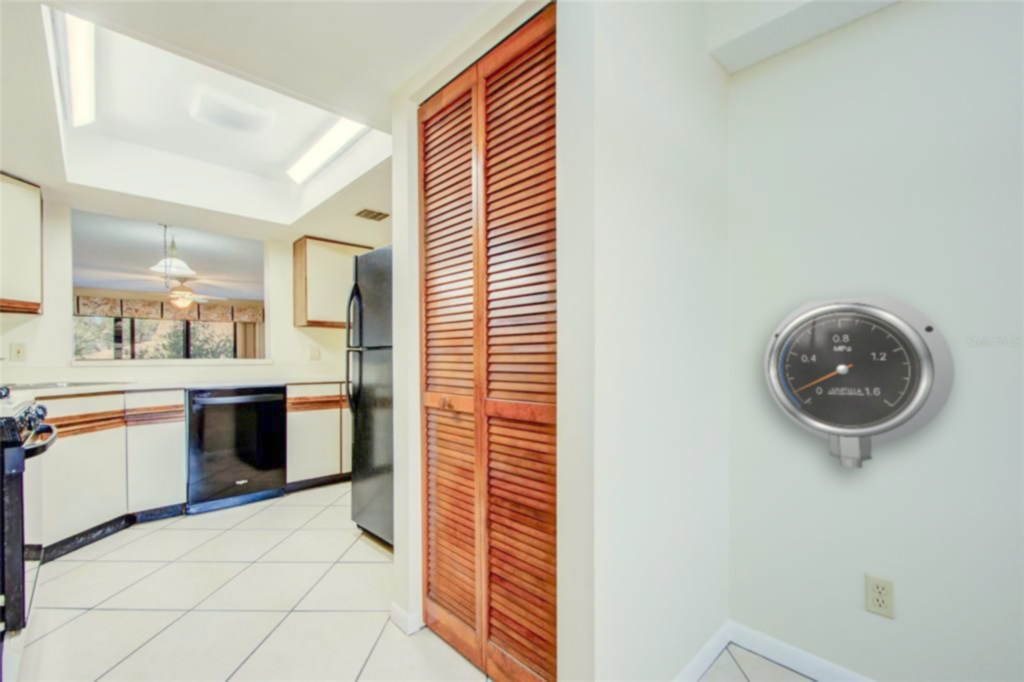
0.1; MPa
